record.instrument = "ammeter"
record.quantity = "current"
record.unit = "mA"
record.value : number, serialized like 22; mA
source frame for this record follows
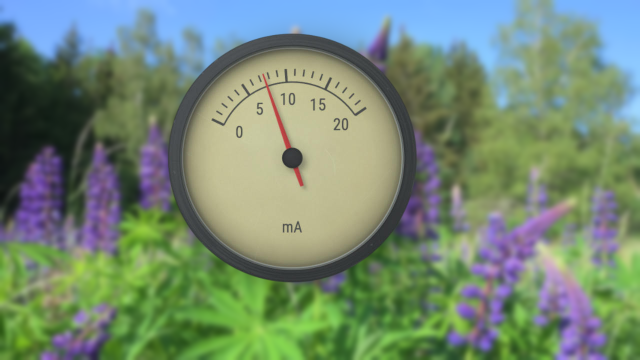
7.5; mA
